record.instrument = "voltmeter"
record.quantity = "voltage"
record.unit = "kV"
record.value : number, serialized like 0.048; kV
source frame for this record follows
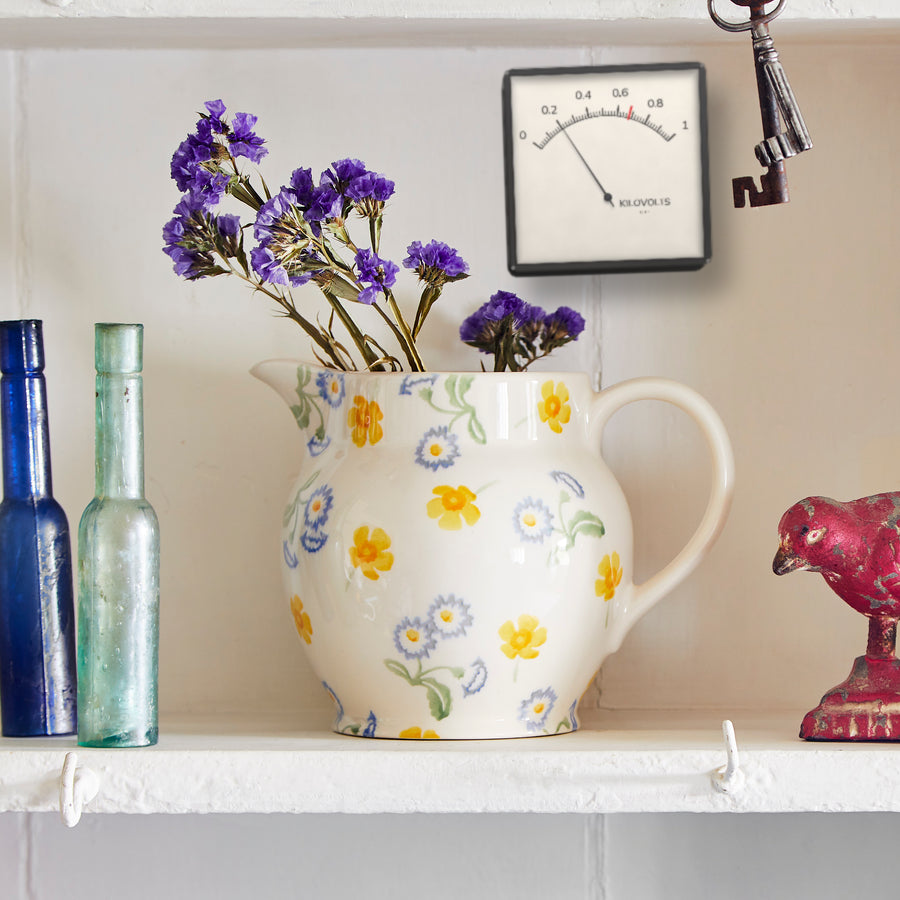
0.2; kV
